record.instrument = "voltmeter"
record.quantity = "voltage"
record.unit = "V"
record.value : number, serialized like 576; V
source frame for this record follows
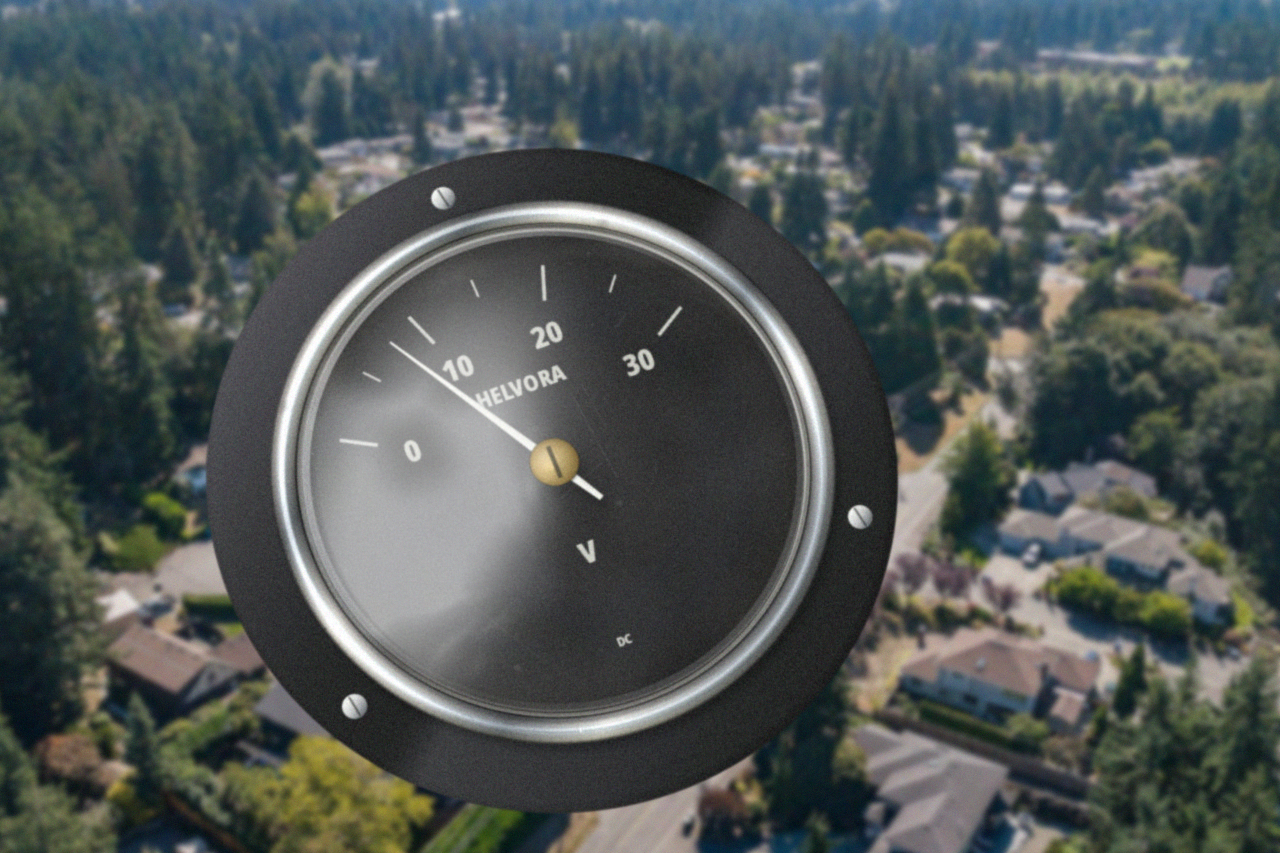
7.5; V
